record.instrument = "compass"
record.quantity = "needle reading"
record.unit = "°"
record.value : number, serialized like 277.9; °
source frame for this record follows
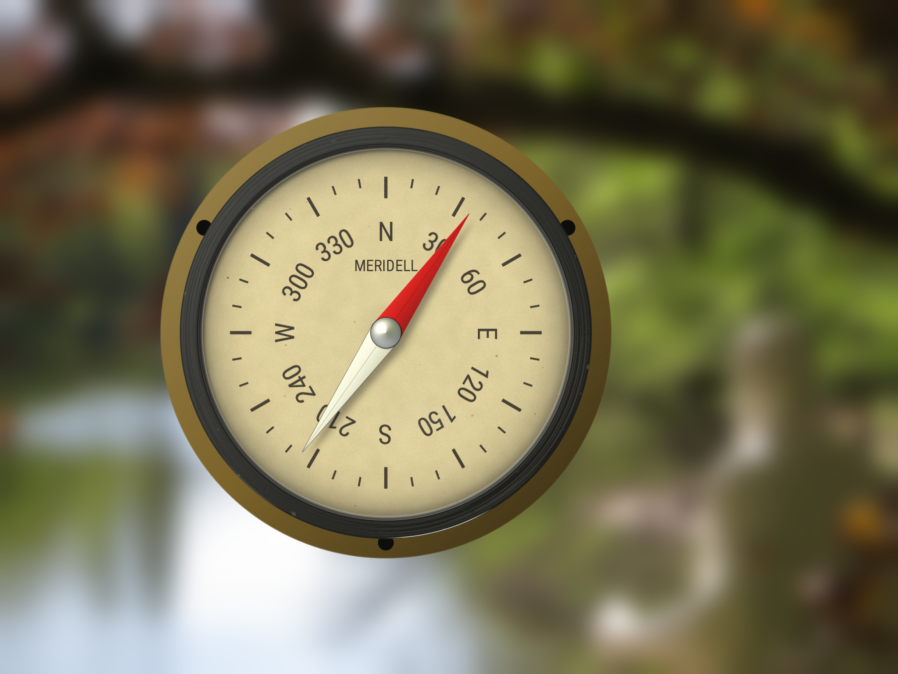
35; °
